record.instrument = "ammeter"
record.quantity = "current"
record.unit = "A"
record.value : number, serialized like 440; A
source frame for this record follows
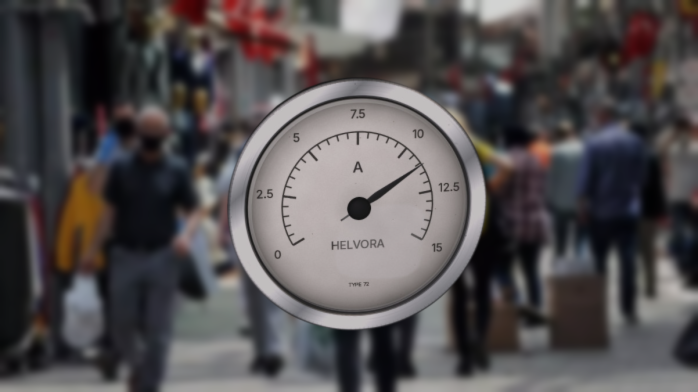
11; A
